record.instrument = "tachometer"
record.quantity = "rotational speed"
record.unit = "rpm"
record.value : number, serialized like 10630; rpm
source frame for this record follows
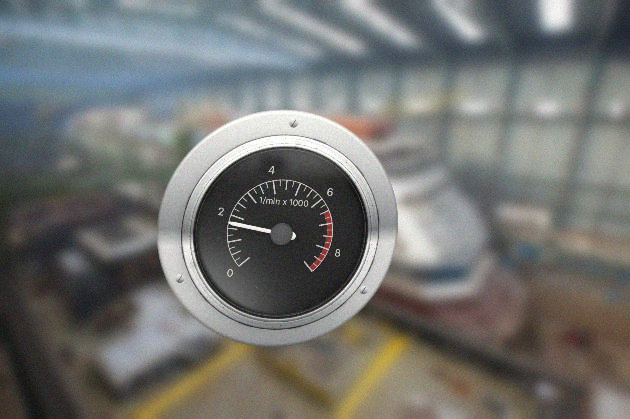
1750; rpm
